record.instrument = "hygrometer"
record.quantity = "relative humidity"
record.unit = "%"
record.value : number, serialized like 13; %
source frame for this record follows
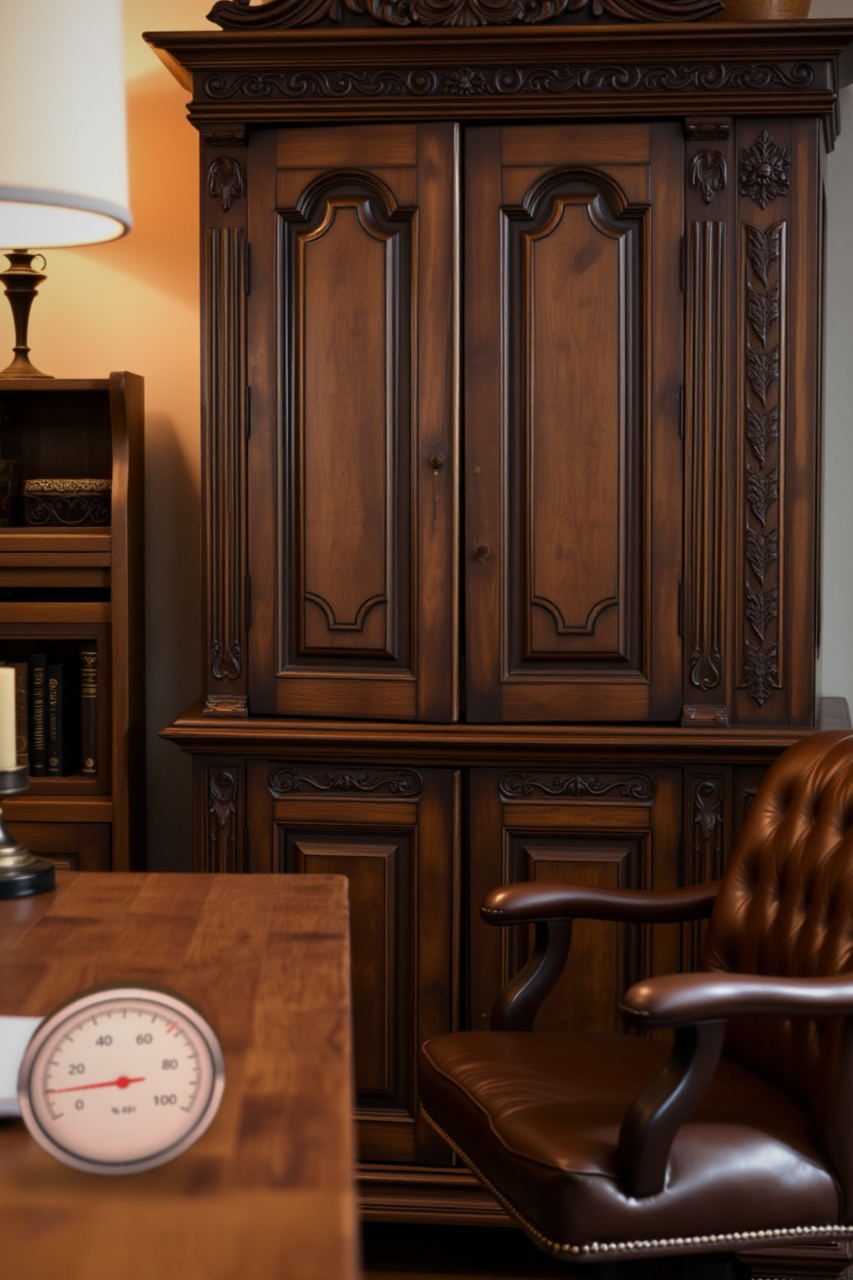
10; %
